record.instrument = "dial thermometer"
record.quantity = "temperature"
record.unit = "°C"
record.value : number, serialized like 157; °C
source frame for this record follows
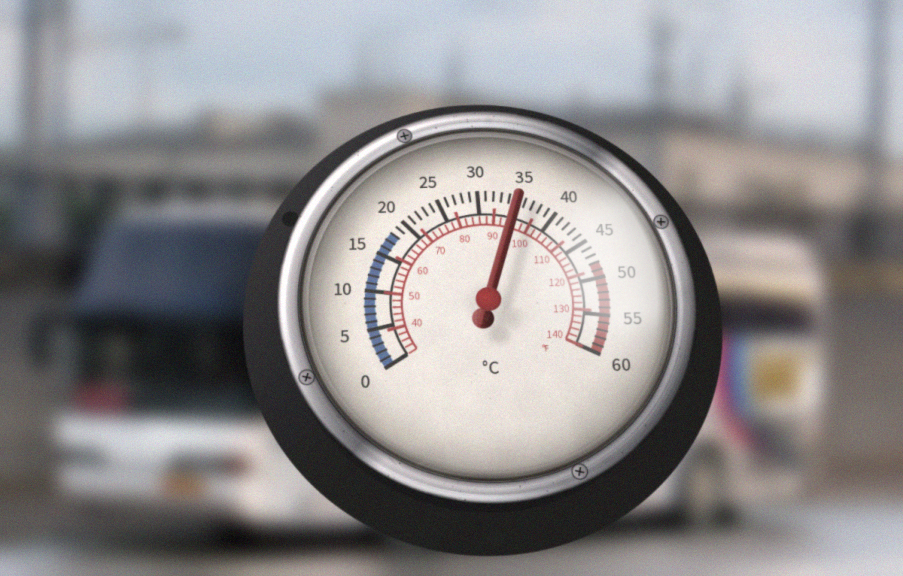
35; °C
